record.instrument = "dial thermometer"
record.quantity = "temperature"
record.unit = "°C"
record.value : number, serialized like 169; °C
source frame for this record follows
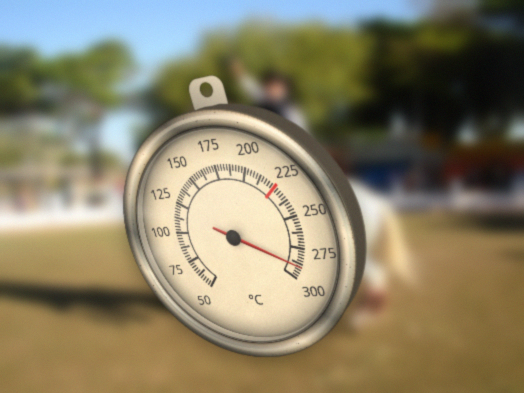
287.5; °C
